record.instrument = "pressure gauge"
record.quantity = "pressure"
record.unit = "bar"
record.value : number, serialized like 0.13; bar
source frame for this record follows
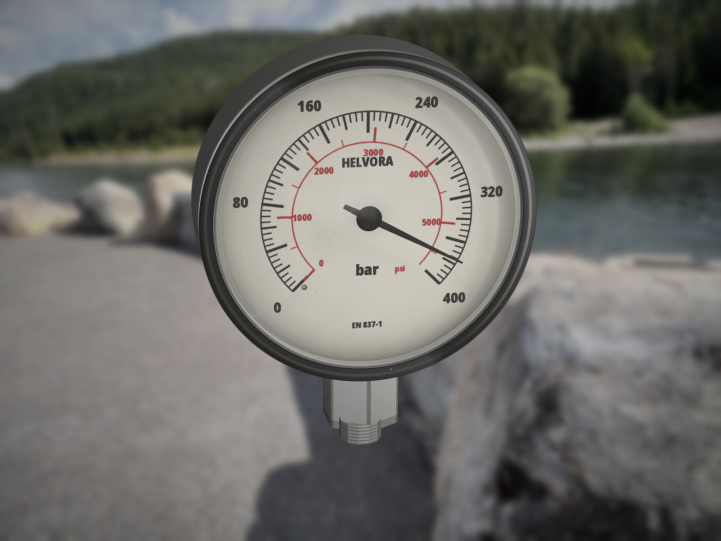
375; bar
